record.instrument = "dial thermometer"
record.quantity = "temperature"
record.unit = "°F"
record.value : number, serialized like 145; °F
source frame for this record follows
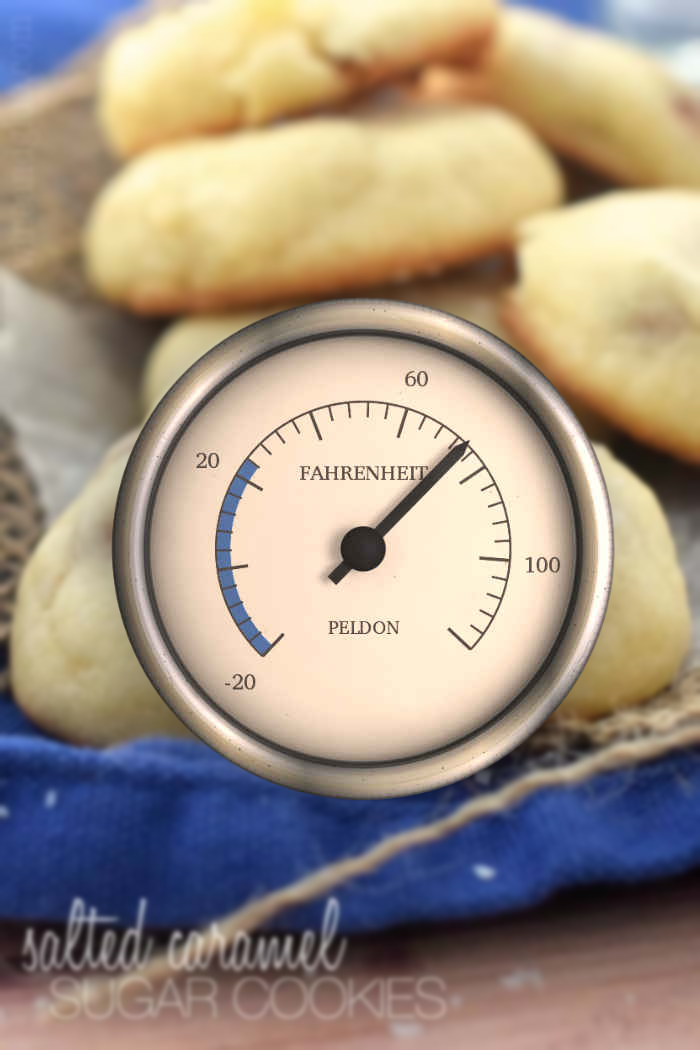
74; °F
